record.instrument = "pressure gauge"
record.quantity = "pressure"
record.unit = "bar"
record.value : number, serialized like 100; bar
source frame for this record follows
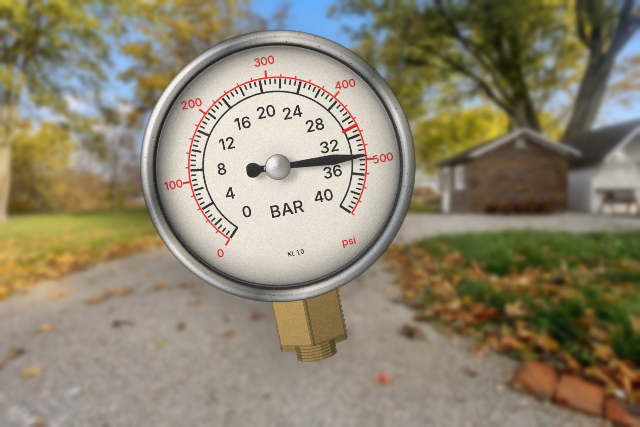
34; bar
